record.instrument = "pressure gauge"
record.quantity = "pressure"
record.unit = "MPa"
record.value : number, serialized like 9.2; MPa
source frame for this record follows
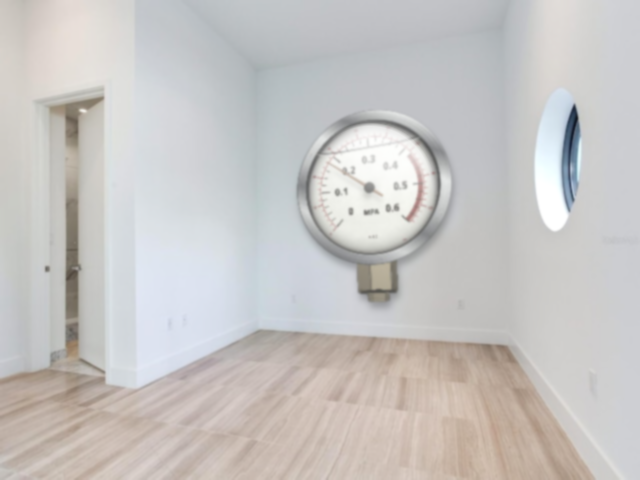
0.18; MPa
